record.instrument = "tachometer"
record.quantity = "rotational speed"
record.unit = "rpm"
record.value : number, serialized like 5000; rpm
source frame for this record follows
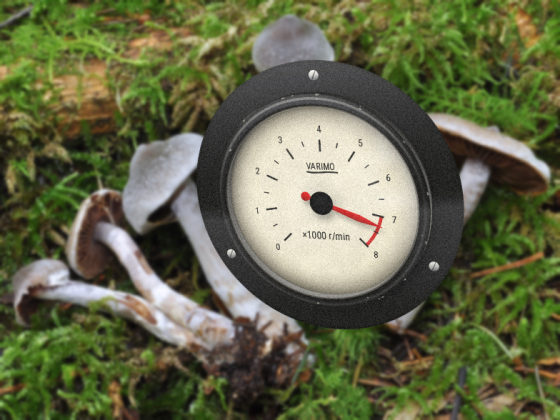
7250; rpm
